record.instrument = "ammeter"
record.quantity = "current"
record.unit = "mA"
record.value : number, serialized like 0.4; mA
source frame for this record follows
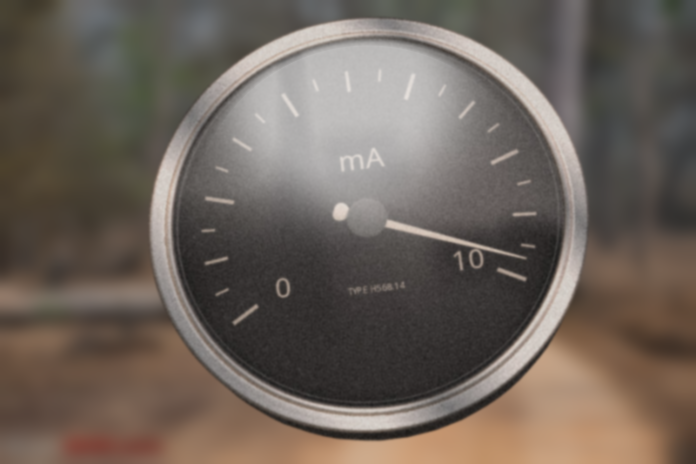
9.75; mA
